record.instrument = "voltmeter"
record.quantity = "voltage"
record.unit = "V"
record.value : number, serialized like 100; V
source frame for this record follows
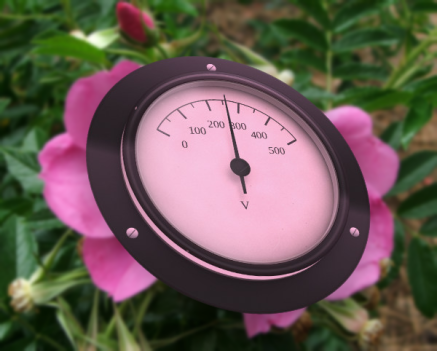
250; V
